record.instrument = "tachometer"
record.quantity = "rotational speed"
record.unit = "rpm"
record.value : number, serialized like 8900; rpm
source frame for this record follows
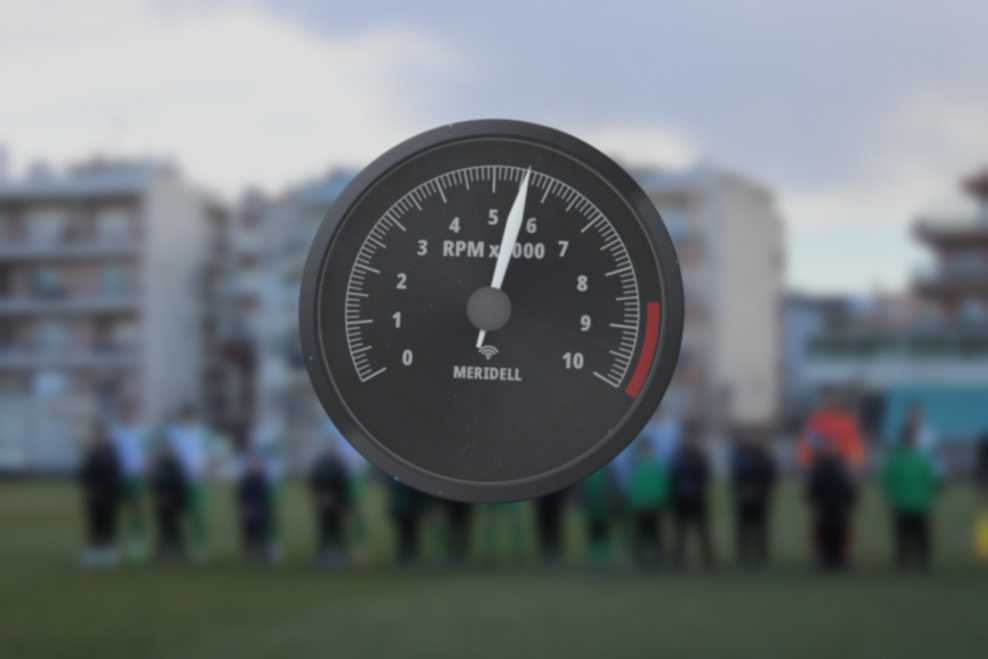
5600; rpm
